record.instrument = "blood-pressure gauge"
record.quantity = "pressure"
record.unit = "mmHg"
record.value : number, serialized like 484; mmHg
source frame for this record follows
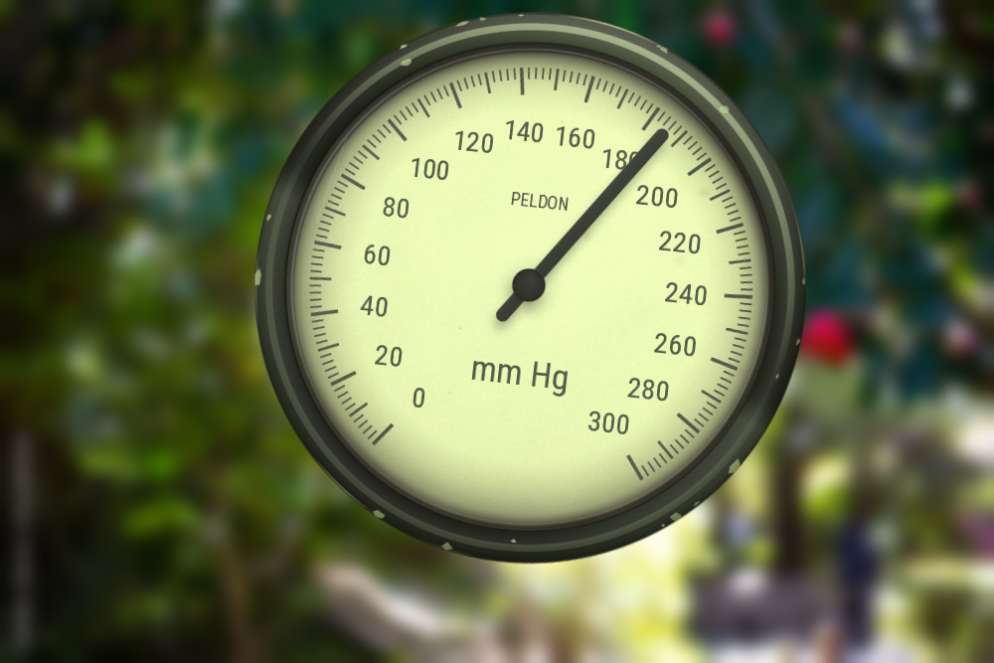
186; mmHg
